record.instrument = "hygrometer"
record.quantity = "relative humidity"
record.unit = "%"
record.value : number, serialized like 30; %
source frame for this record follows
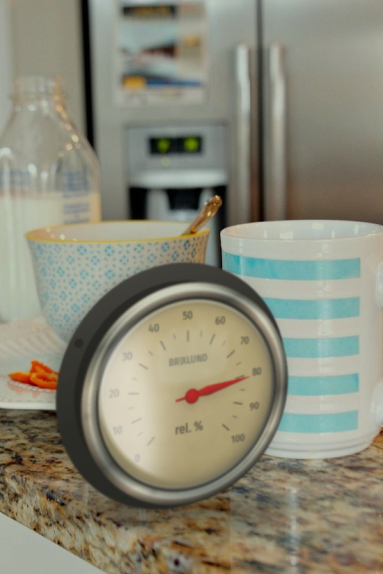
80; %
